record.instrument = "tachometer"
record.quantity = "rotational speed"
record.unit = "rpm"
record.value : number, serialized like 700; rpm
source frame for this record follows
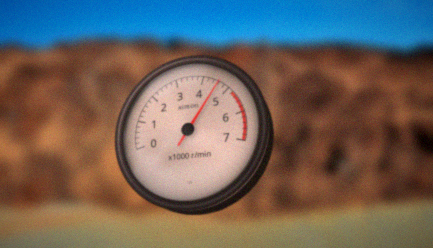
4600; rpm
